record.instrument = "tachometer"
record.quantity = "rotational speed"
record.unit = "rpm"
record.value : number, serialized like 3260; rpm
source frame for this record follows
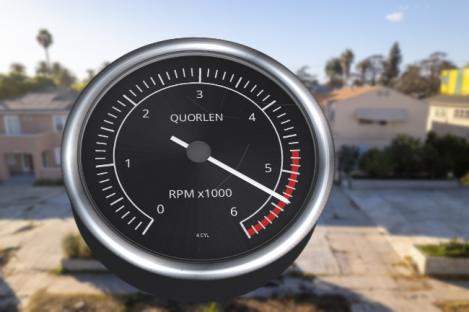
5400; rpm
